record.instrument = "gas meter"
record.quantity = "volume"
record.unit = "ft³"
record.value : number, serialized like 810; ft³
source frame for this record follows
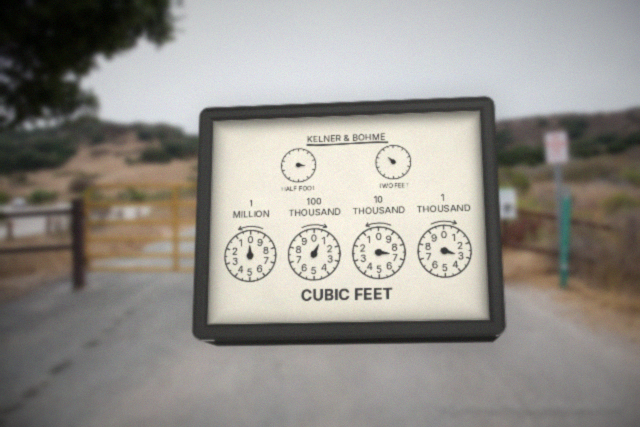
7300; ft³
